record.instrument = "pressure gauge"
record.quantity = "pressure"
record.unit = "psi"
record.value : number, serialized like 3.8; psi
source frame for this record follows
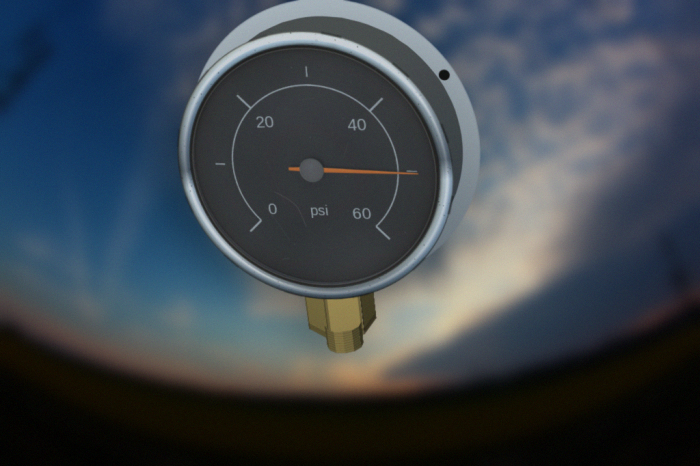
50; psi
